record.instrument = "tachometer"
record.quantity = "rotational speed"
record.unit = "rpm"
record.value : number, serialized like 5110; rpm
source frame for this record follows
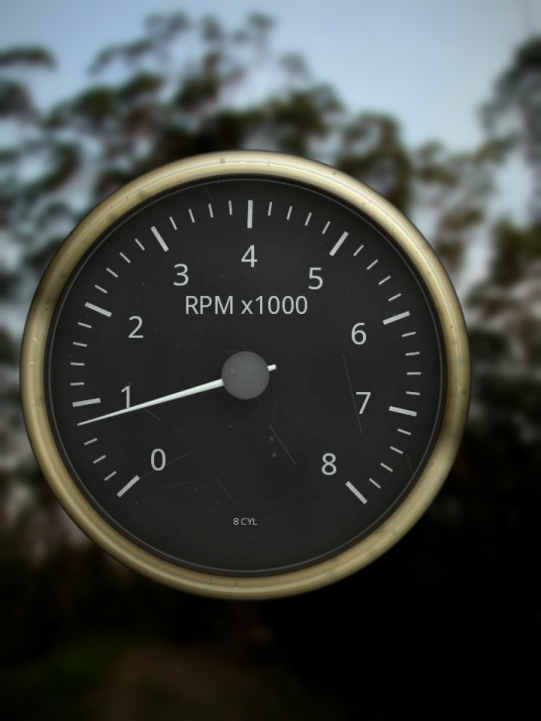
800; rpm
